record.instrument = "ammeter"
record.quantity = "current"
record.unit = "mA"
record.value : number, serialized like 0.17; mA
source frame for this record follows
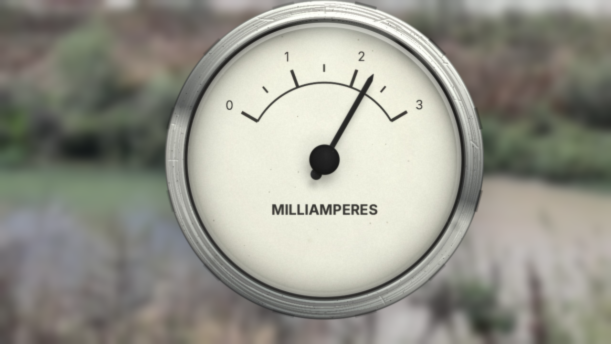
2.25; mA
